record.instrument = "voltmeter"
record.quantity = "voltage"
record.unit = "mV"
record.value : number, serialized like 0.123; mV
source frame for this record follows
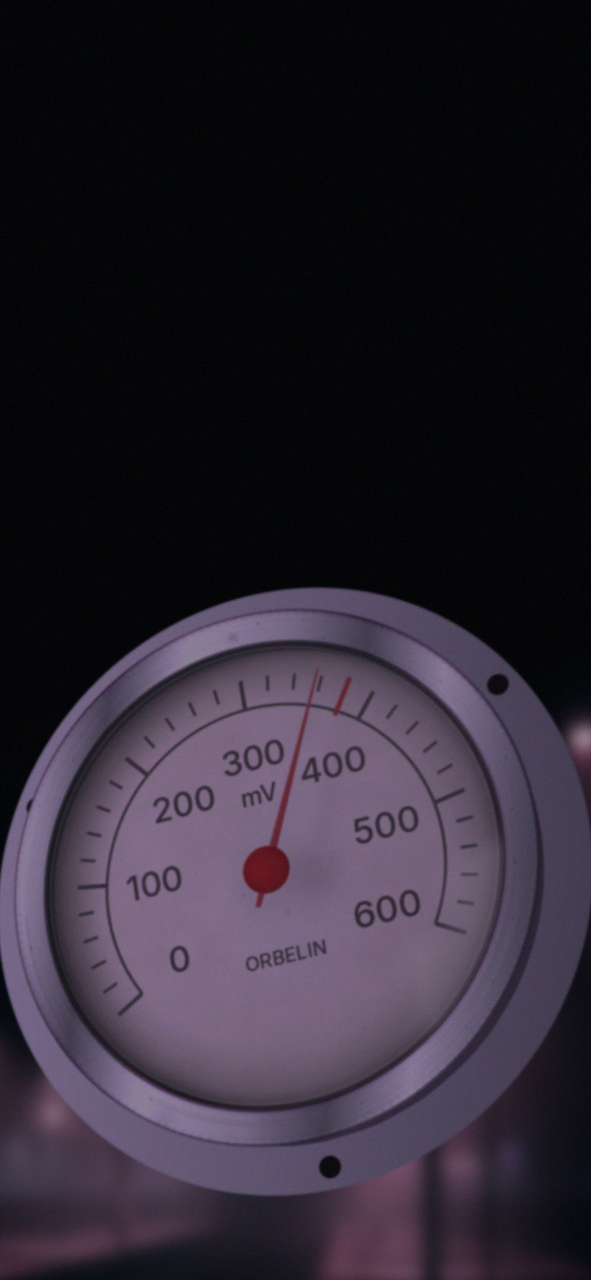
360; mV
